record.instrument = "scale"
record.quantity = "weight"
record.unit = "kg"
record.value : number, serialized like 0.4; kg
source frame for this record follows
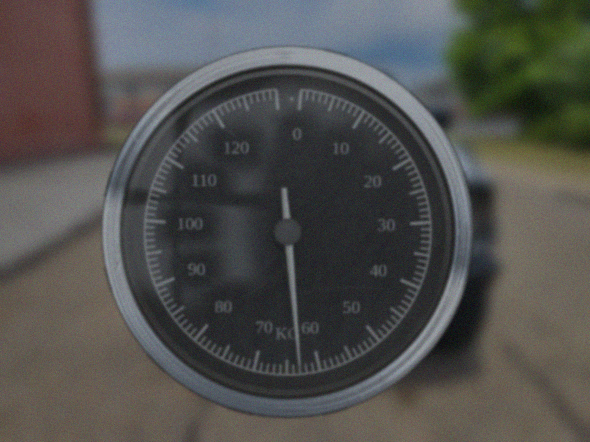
63; kg
